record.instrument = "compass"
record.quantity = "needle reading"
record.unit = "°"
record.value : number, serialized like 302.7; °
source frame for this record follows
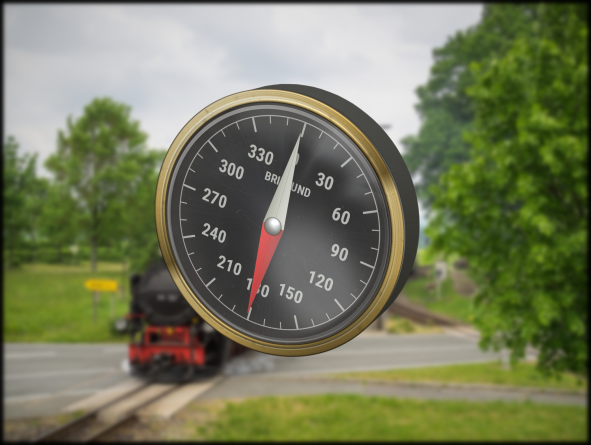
180; °
